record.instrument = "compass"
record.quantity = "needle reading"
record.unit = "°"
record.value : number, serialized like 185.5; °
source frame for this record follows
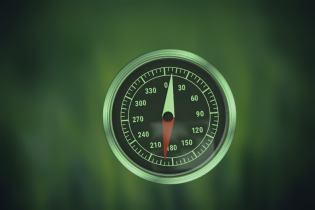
190; °
